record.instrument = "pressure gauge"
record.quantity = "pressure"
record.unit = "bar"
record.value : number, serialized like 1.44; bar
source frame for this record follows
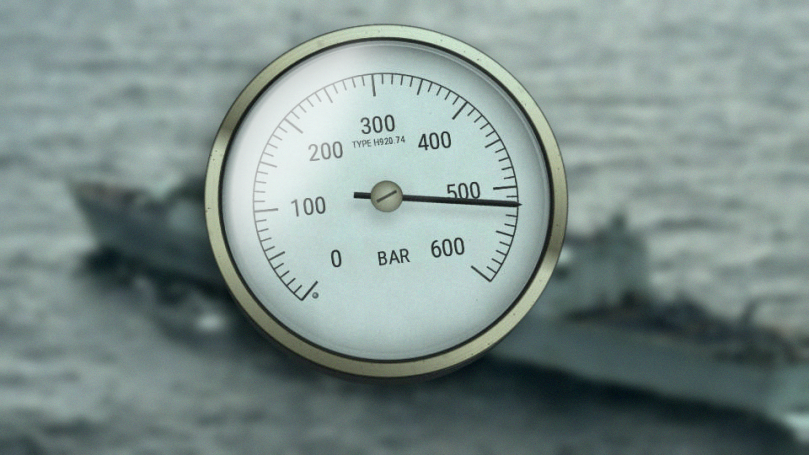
520; bar
